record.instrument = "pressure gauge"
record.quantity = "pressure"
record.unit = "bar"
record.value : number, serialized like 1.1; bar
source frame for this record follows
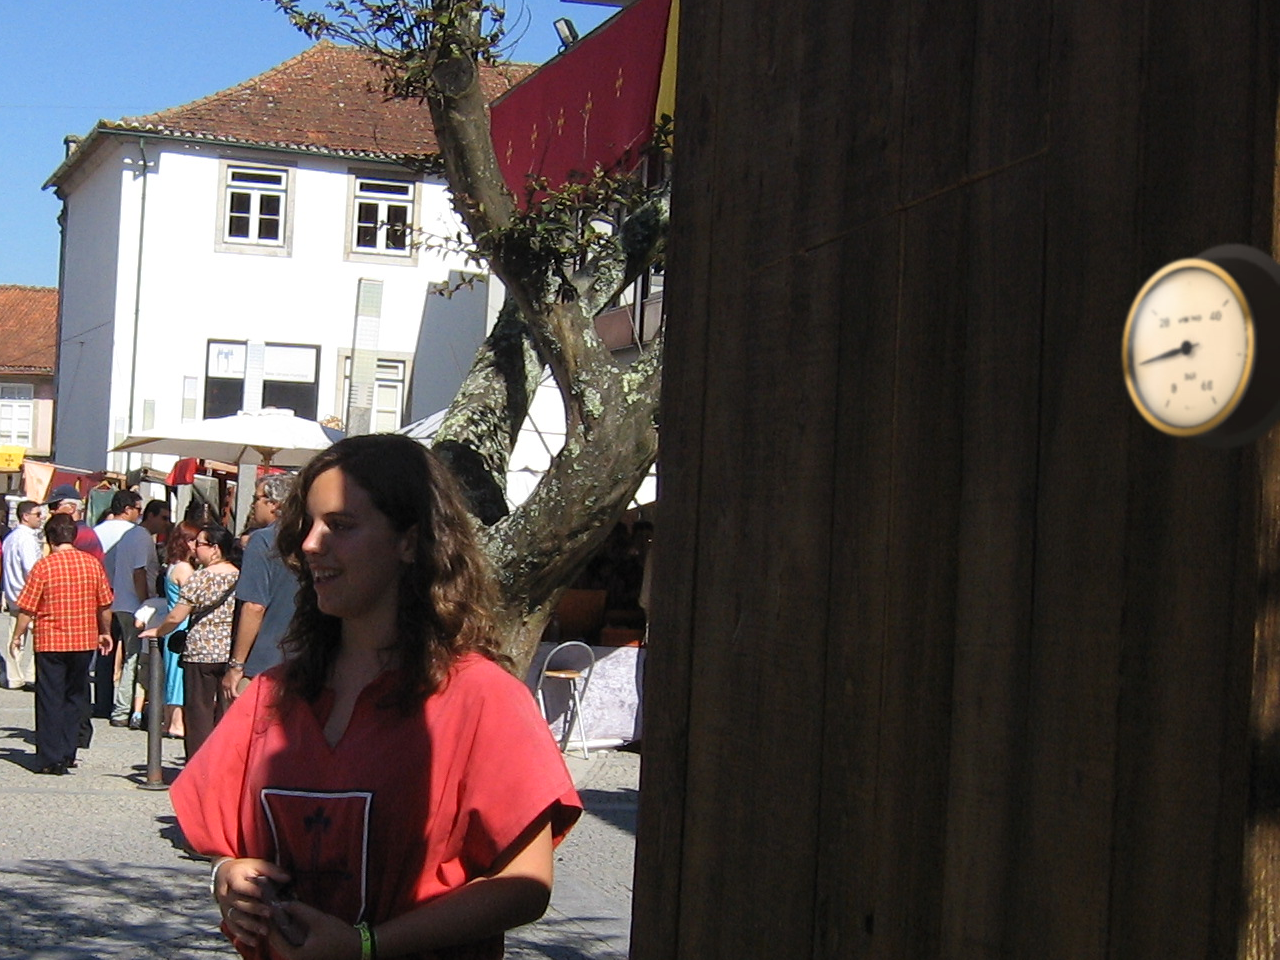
10; bar
